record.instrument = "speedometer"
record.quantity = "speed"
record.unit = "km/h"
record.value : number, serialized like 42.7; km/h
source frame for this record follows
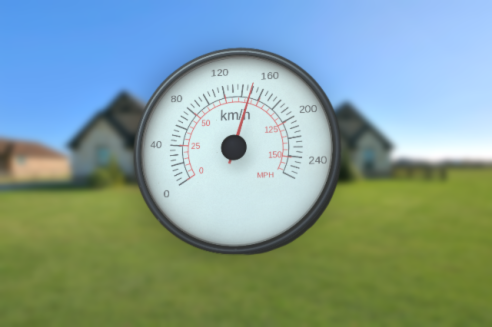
150; km/h
